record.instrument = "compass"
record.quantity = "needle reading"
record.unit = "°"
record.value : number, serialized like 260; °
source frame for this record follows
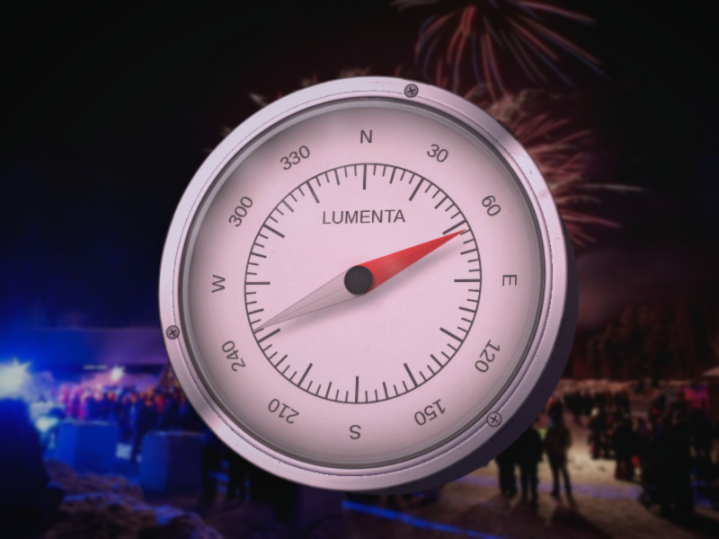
65; °
